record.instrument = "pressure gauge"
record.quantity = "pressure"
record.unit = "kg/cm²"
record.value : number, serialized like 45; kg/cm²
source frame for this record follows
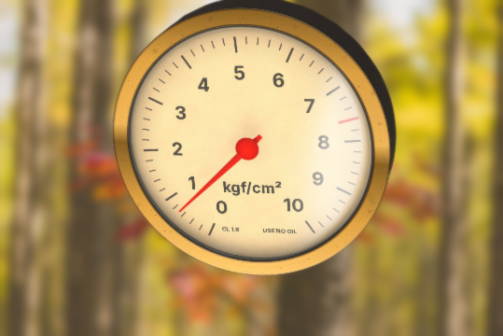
0.7; kg/cm²
